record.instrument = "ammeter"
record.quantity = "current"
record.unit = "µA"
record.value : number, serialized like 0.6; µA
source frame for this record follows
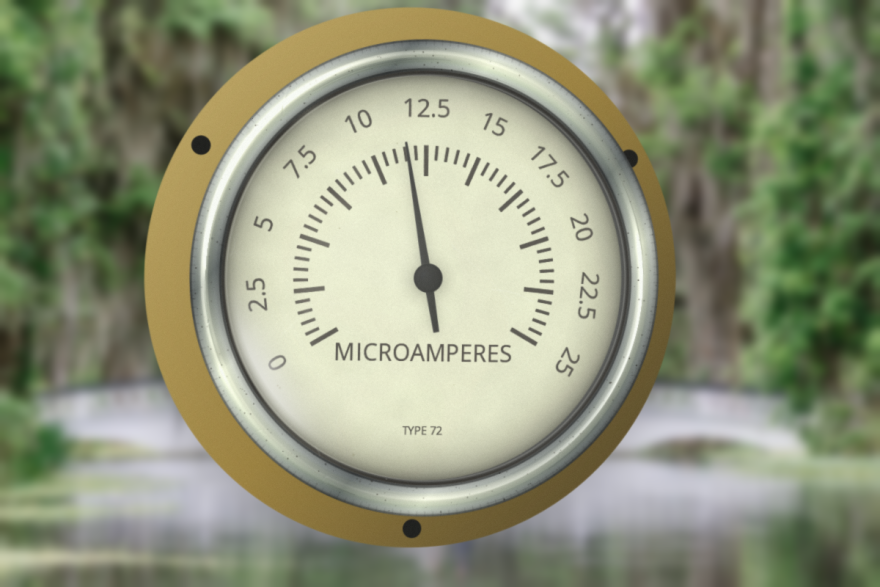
11.5; µA
